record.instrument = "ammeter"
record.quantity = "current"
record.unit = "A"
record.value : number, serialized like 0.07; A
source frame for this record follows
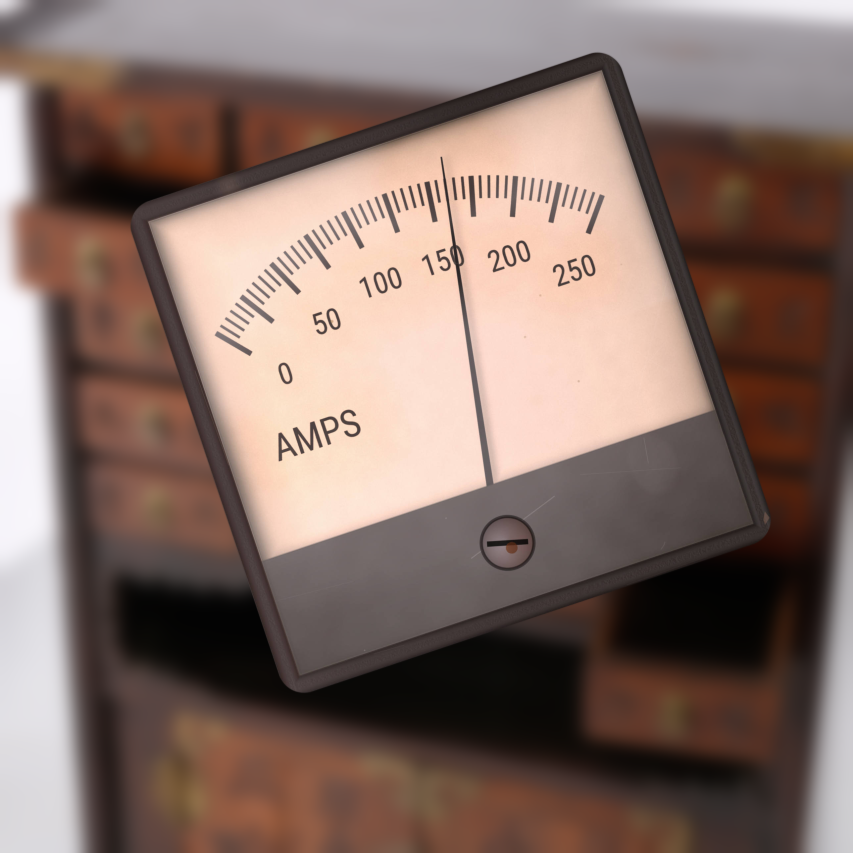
160; A
